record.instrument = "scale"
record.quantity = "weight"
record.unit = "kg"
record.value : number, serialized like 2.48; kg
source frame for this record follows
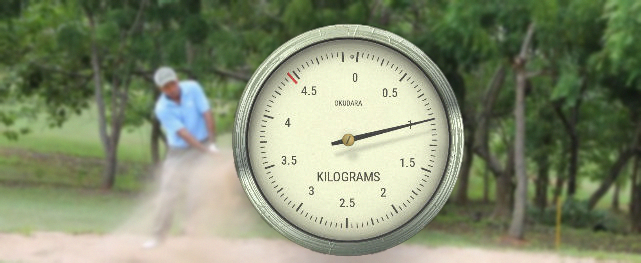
1; kg
